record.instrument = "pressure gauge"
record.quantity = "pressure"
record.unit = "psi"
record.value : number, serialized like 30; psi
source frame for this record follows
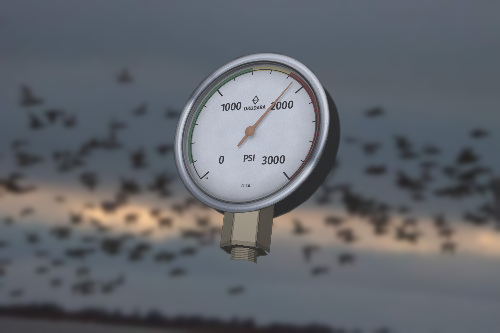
1900; psi
